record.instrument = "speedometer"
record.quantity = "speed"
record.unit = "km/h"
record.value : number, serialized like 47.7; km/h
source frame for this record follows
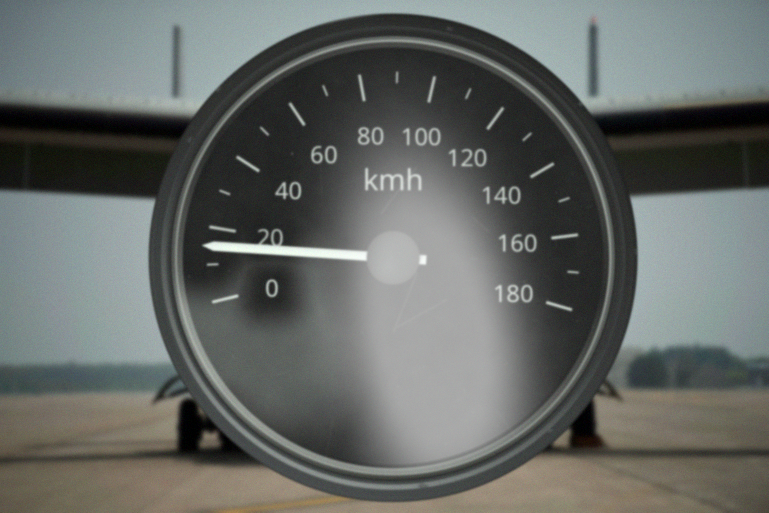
15; km/h
